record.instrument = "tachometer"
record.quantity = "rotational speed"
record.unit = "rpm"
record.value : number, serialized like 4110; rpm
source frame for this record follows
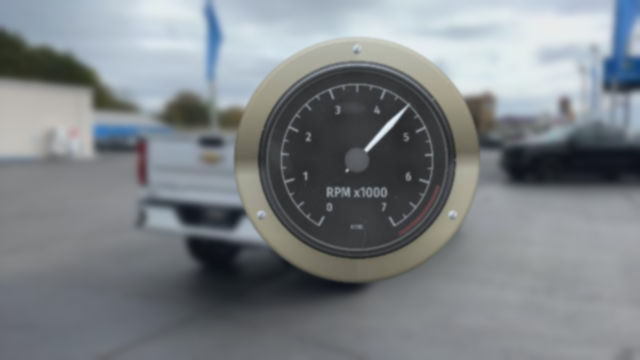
4500; rpm
